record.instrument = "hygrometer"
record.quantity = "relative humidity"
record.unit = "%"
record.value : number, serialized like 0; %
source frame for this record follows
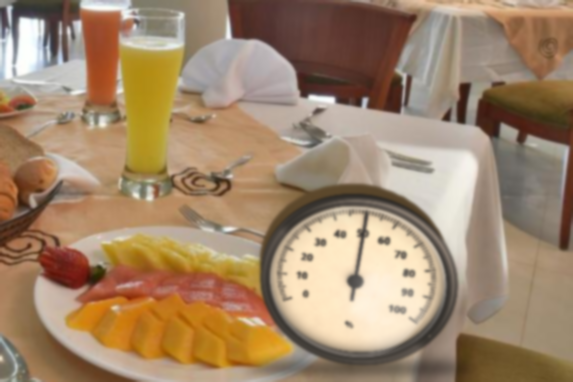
50; %
